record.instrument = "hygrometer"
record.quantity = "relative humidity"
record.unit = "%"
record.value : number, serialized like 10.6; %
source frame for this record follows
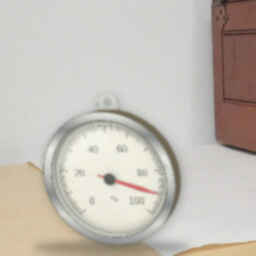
90; %
